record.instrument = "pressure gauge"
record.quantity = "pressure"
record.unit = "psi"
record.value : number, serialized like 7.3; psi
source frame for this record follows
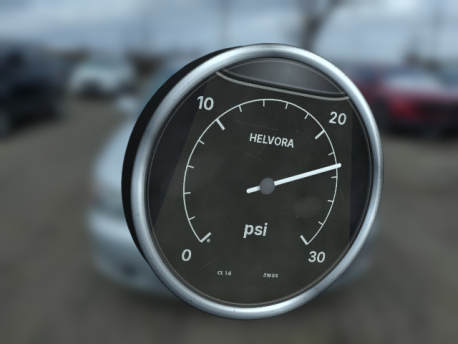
23; psi
